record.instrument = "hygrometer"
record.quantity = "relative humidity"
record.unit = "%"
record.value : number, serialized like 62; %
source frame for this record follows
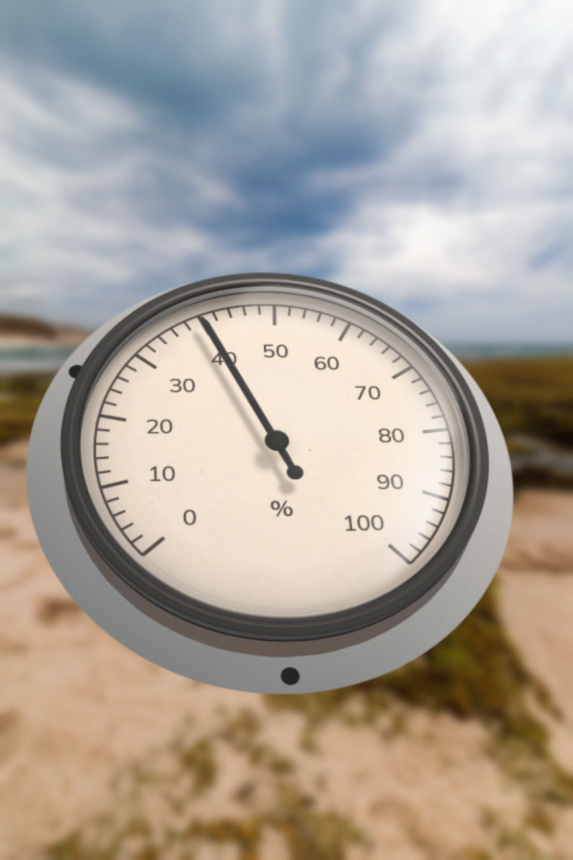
40; %
